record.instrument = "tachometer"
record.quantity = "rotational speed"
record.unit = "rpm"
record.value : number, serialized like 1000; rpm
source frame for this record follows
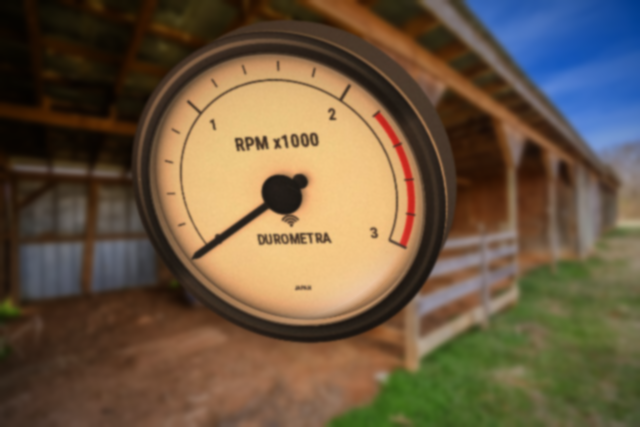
0; rpm
